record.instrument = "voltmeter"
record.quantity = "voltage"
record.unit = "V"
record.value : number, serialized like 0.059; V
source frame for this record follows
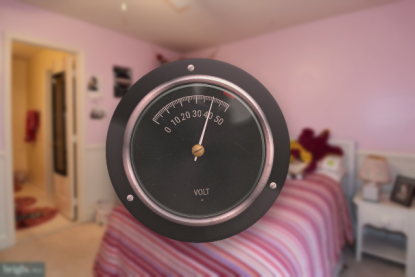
40; V
